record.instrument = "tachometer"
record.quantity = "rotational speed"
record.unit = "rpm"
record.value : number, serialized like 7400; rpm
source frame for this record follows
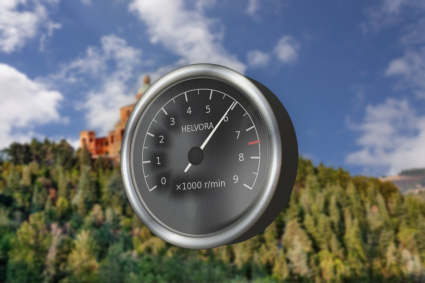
6000; rpm
